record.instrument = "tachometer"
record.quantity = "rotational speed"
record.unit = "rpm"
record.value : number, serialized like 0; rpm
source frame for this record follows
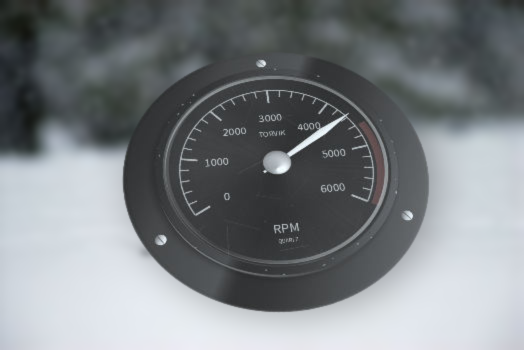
4400; rpm
